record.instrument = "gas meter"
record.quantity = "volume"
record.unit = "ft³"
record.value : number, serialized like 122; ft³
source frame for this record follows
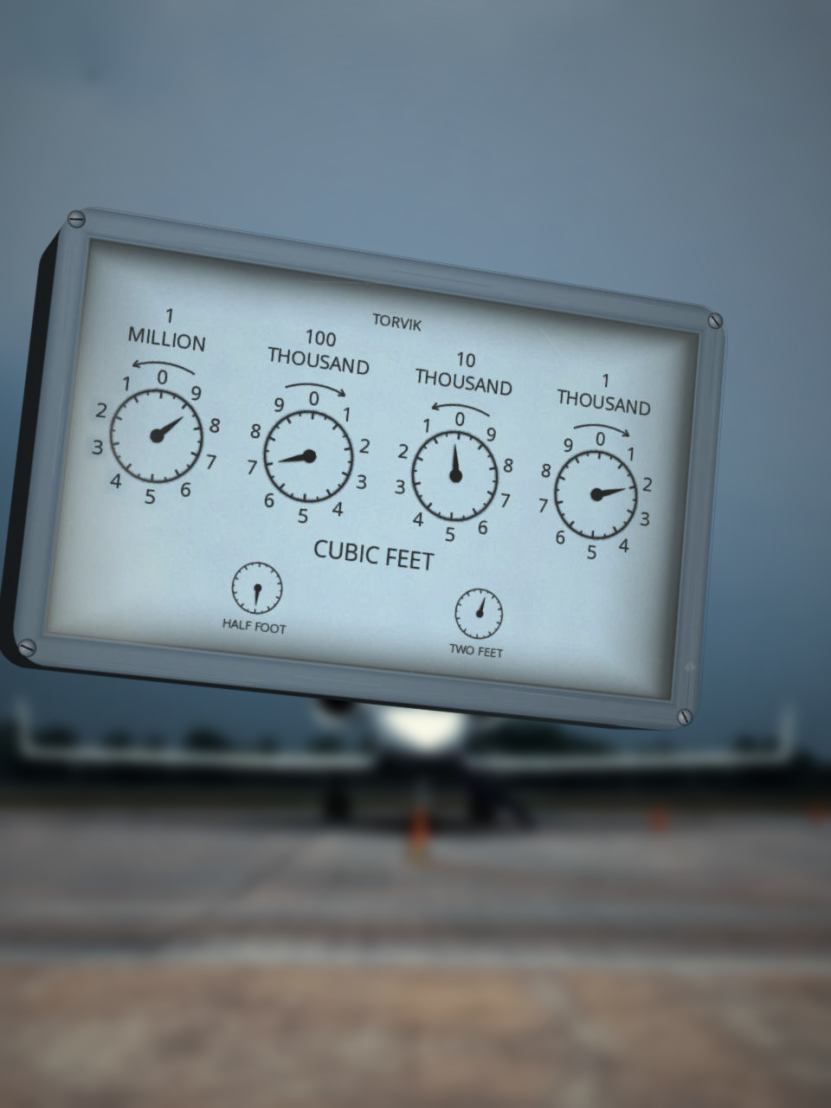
870200; ft³
